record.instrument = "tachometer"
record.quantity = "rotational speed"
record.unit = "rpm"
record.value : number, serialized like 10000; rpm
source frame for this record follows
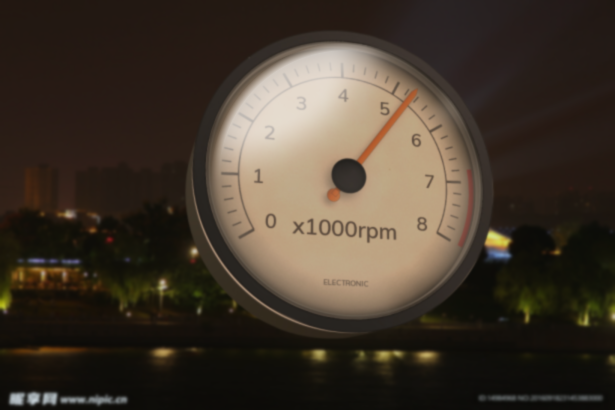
5300; rpm
